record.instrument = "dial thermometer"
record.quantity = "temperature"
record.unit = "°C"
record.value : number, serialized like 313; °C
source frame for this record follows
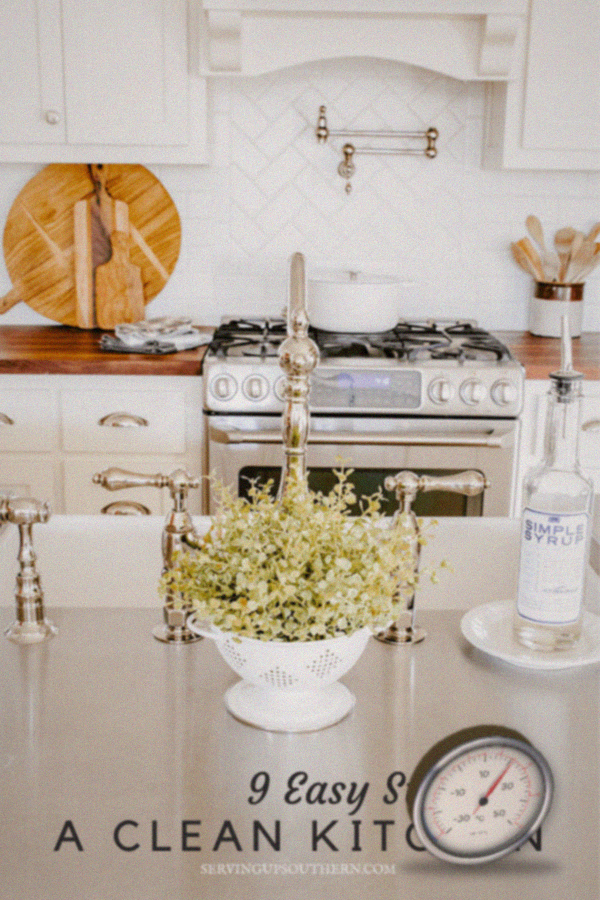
20; °C
